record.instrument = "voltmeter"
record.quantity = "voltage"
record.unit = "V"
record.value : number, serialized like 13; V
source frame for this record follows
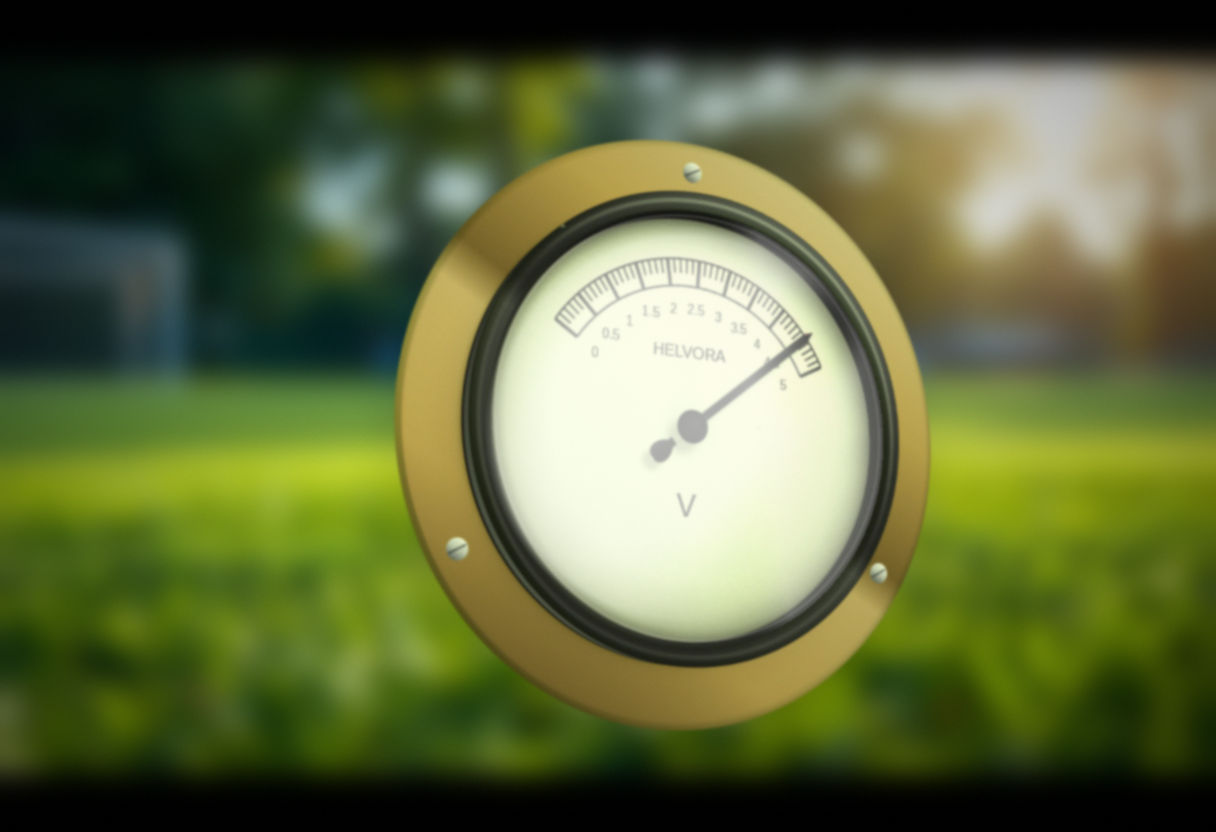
4.5; V
